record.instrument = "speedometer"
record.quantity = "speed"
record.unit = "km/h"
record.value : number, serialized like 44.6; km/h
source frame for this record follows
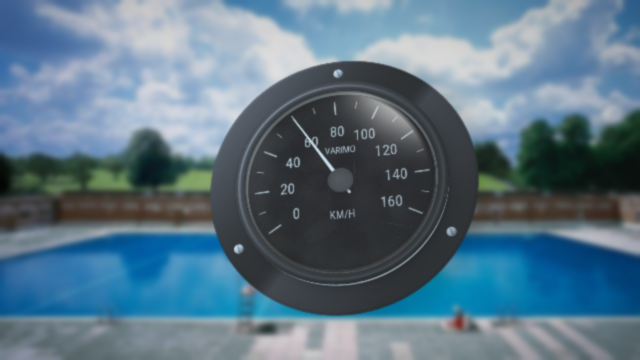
60; km/h
